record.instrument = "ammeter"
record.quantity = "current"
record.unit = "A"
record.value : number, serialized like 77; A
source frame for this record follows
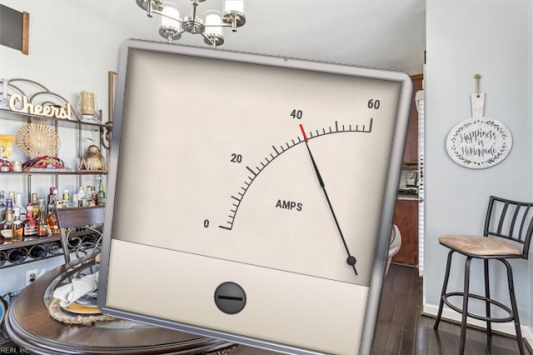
40; A
